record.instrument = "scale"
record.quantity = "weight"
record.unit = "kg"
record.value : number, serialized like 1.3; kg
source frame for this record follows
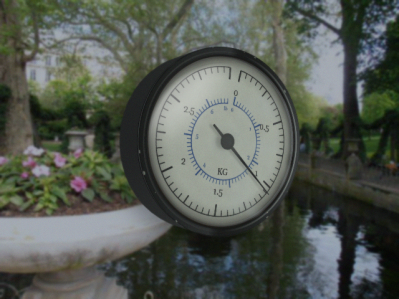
1.05; kg
